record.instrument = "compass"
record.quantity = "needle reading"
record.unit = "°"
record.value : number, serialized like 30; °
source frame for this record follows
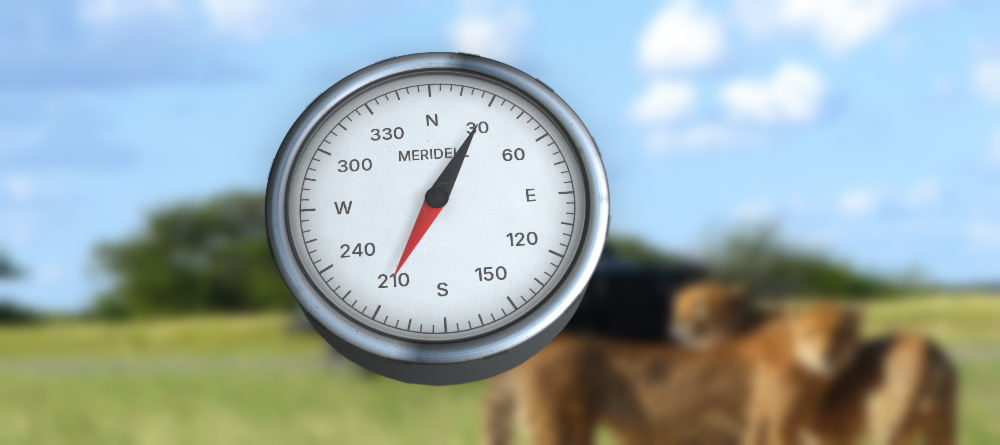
210; °
